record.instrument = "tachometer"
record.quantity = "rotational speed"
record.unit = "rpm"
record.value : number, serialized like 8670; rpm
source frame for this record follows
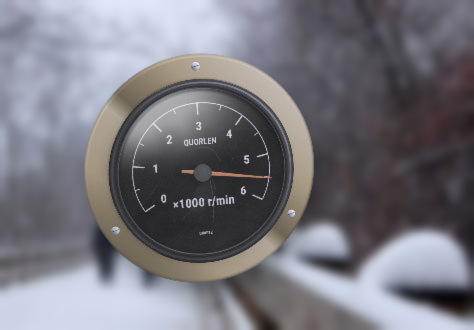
5500; rpm
